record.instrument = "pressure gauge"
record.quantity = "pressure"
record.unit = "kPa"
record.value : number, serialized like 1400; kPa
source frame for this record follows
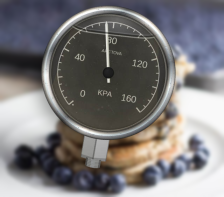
75; kPa
